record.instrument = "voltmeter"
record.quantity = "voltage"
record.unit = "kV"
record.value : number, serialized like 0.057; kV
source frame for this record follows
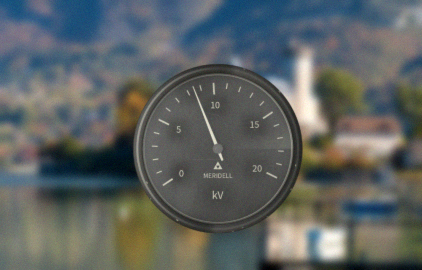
8.5; kV
